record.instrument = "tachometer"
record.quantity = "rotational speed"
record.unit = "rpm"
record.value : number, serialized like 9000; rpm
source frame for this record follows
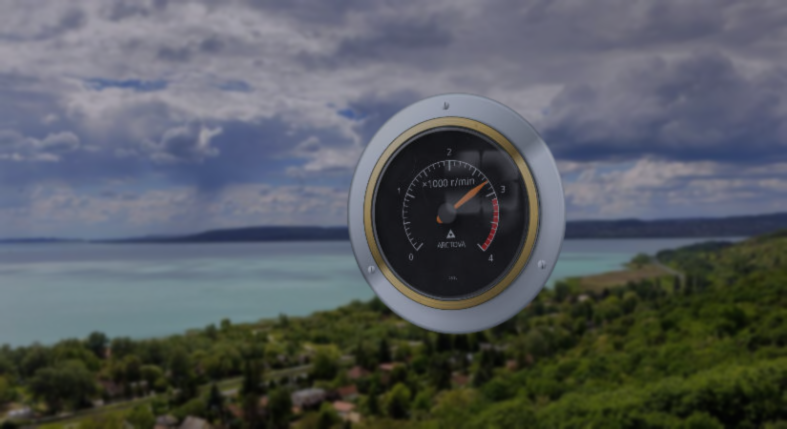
2800; rpm
